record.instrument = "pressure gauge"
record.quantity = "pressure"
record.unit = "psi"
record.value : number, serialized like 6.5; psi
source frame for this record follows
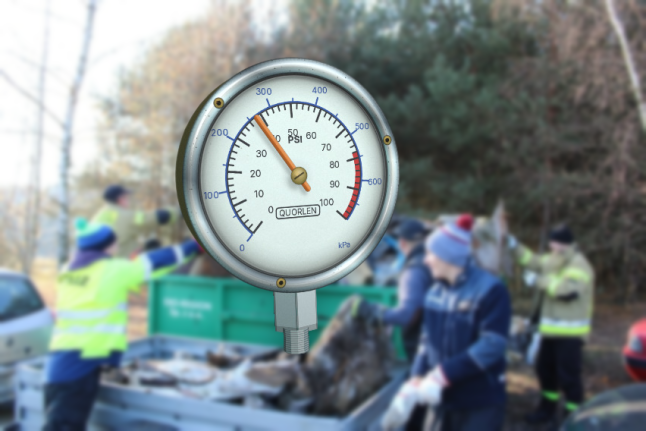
38; psi
